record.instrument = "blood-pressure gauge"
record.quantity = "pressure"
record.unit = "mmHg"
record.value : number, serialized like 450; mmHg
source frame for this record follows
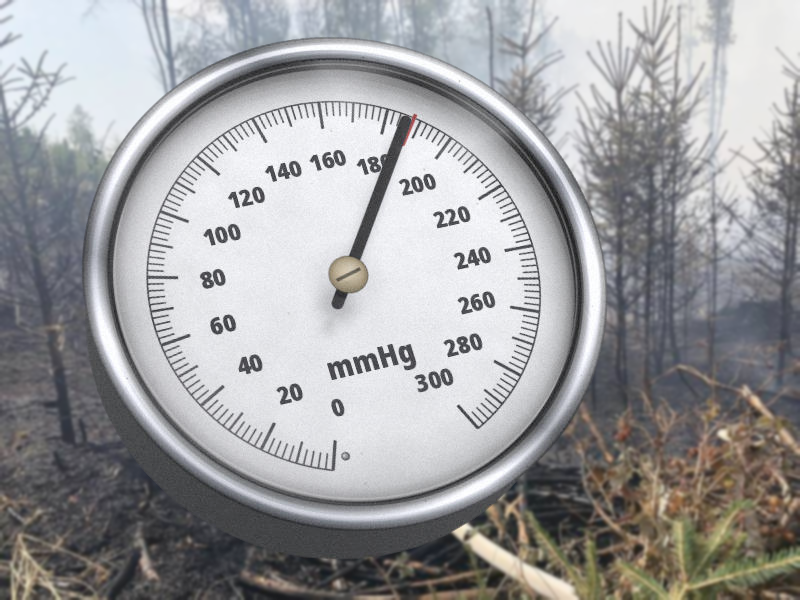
186; mmHg
